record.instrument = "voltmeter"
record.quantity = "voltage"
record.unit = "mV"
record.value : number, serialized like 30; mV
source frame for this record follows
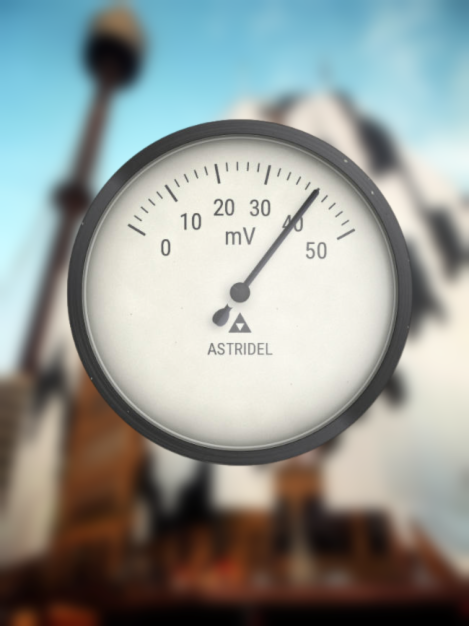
40; mV
